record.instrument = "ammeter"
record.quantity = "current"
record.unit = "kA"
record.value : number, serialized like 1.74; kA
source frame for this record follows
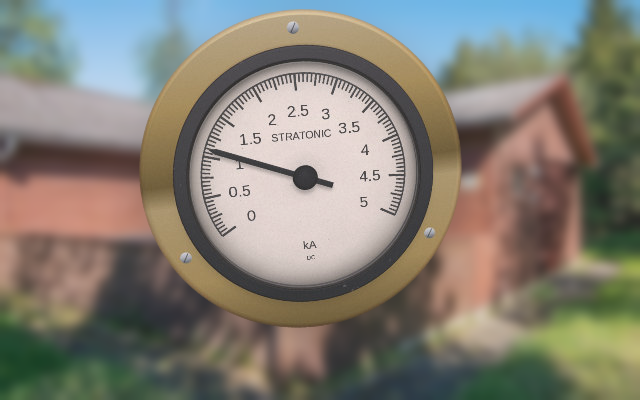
1.1; kA
